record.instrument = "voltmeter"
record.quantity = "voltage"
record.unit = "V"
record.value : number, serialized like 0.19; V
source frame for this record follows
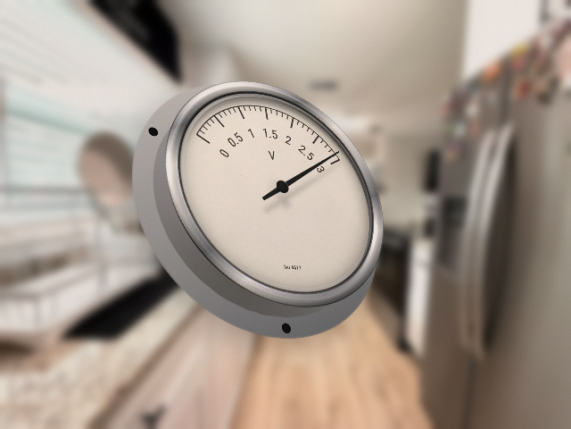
2.9; V
